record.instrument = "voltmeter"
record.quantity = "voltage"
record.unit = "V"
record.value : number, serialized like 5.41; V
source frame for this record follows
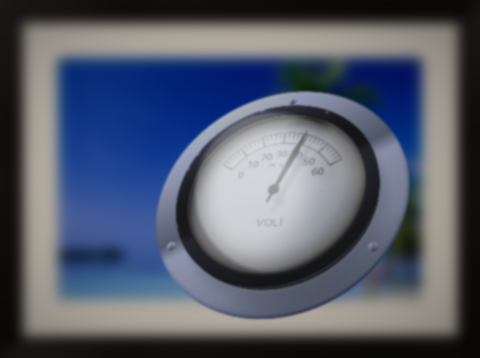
40; V
